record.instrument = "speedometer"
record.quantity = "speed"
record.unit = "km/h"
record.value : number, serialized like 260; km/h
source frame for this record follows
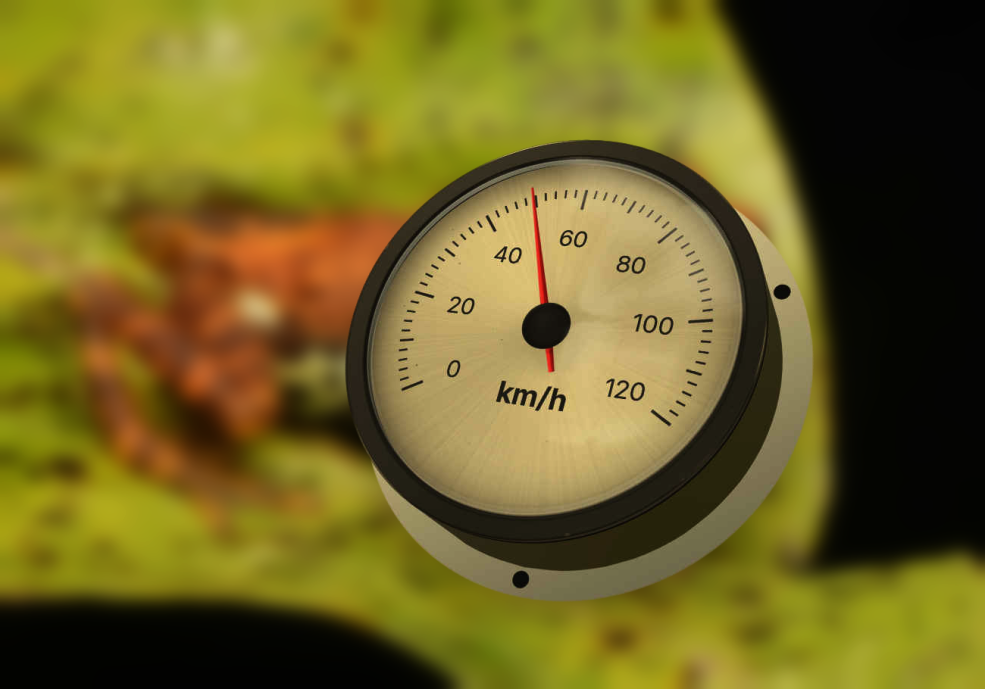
50; km/h
